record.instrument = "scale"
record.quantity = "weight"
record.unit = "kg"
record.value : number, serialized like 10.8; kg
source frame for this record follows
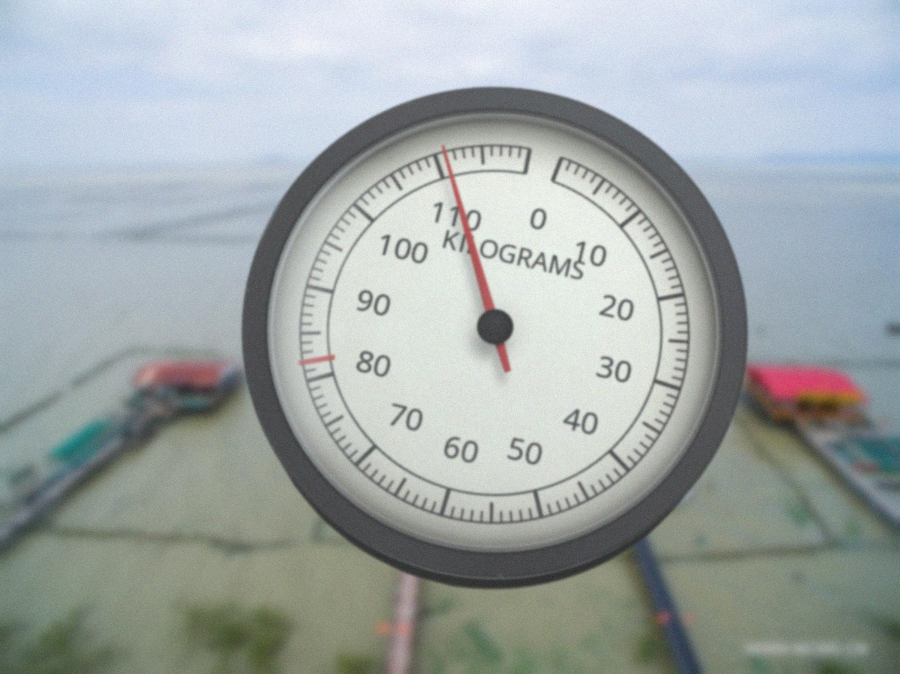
111; kg
